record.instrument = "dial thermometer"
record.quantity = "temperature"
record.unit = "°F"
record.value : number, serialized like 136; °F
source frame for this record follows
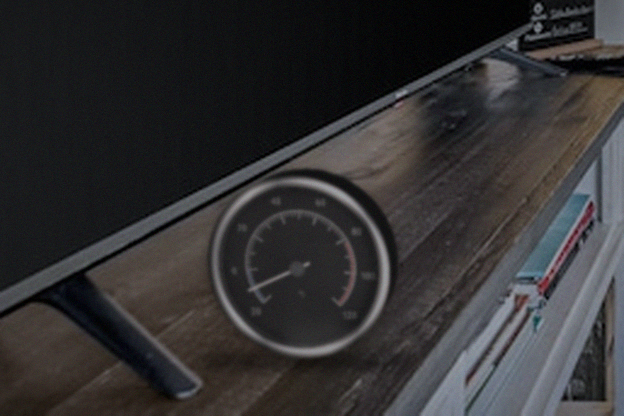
-10; °F
